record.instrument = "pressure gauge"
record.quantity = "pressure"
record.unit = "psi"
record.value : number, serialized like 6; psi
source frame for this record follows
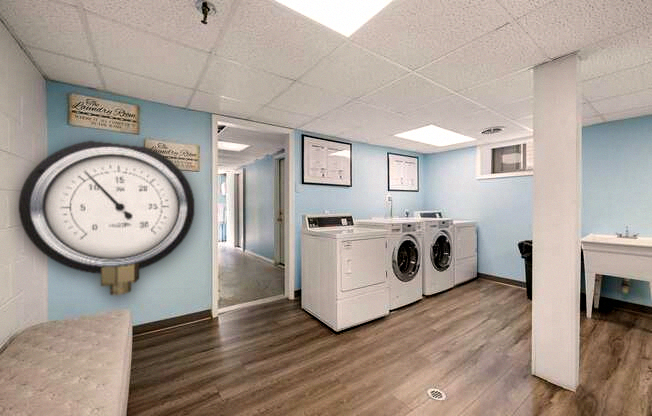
11; psi
